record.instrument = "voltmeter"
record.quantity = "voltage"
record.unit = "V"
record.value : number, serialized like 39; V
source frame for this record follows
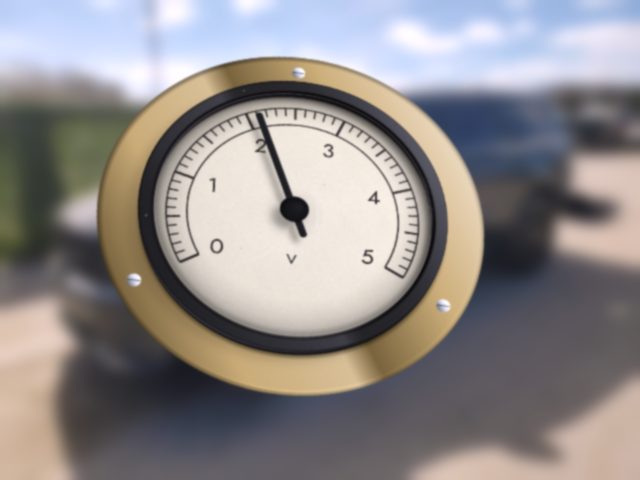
2.1; V
